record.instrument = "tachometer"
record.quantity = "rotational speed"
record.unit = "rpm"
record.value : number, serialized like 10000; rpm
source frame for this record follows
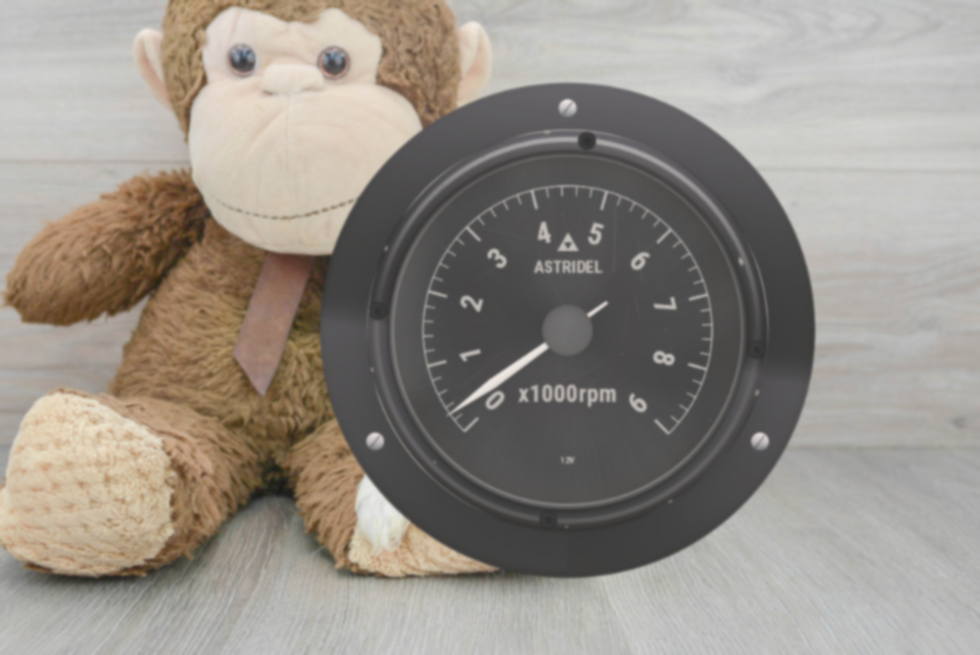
300; rpm
